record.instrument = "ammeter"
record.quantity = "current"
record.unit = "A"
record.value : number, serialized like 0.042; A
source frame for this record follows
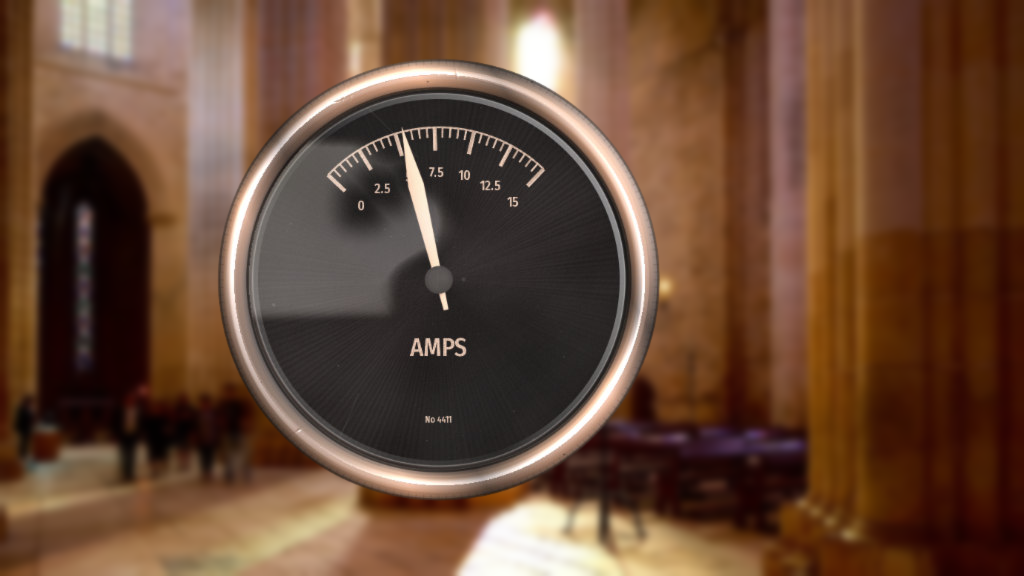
5.5; A
